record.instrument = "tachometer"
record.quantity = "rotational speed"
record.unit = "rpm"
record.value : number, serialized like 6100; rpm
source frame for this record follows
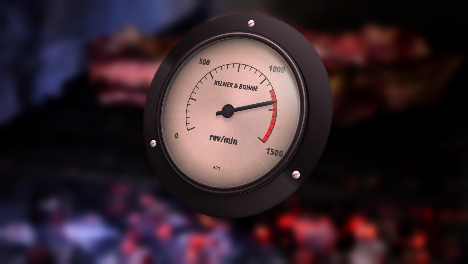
1200; rpm
